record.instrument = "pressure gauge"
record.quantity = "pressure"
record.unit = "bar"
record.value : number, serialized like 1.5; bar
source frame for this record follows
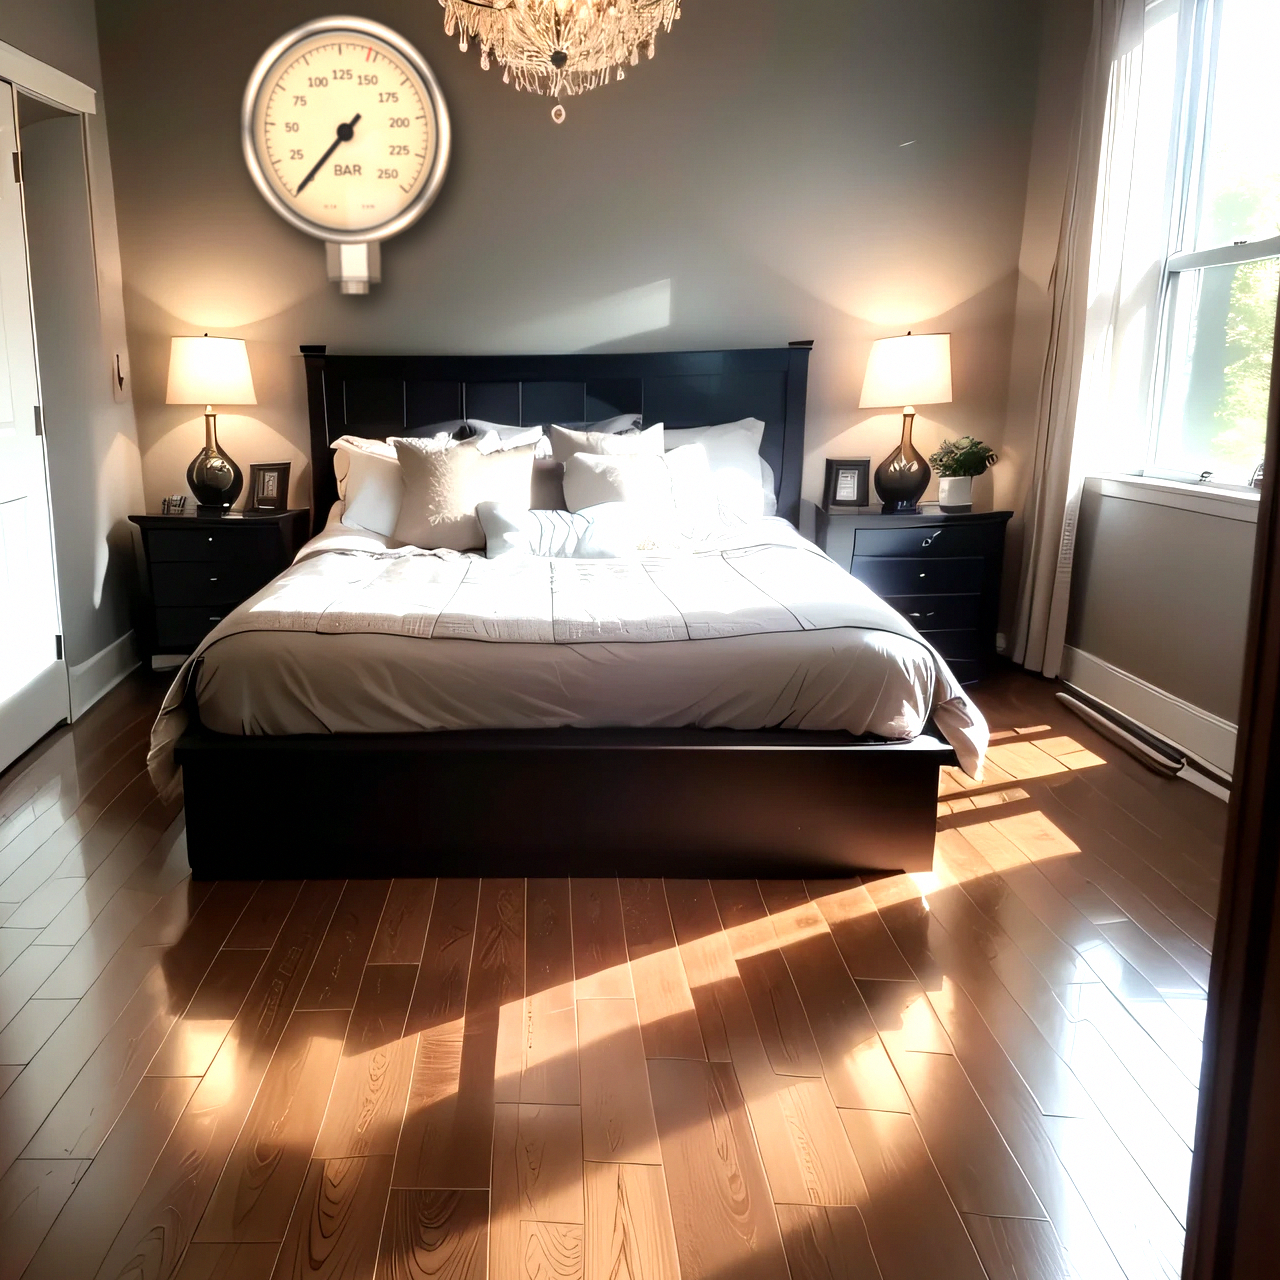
0; bar
